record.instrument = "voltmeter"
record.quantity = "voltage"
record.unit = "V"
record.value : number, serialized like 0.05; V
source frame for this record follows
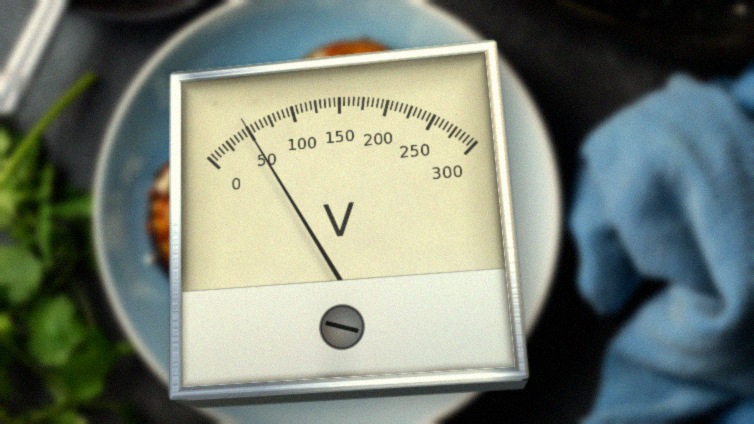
50; V
